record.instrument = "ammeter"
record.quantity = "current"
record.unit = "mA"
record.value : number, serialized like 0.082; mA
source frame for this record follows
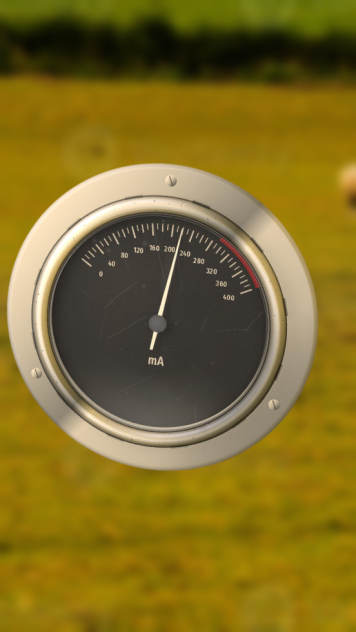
220; mA
